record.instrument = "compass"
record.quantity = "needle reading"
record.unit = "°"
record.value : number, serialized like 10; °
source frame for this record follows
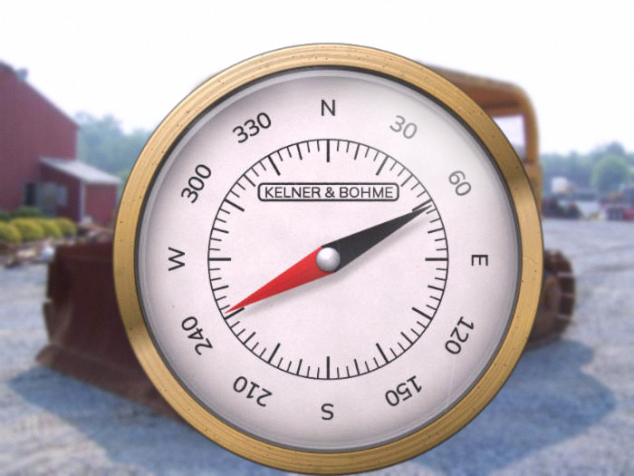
242.5; °
